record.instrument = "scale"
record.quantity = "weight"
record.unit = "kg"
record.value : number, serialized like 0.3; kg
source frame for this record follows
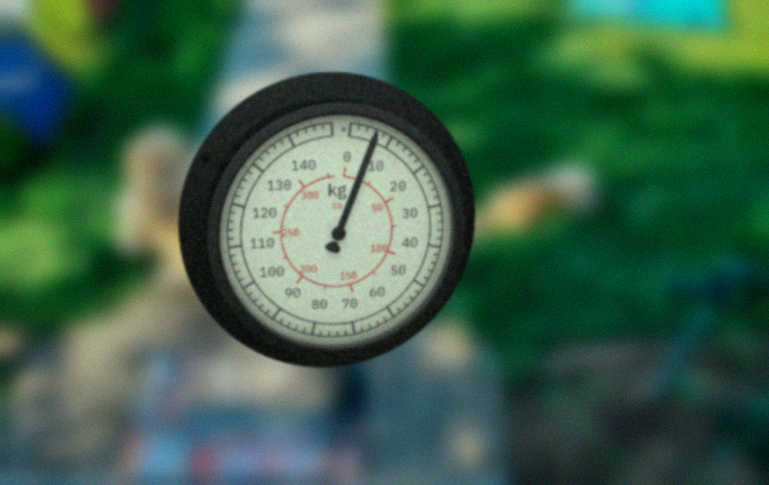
6; kg
